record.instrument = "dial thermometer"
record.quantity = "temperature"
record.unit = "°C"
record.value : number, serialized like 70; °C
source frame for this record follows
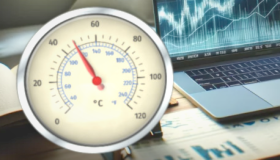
48; °C
